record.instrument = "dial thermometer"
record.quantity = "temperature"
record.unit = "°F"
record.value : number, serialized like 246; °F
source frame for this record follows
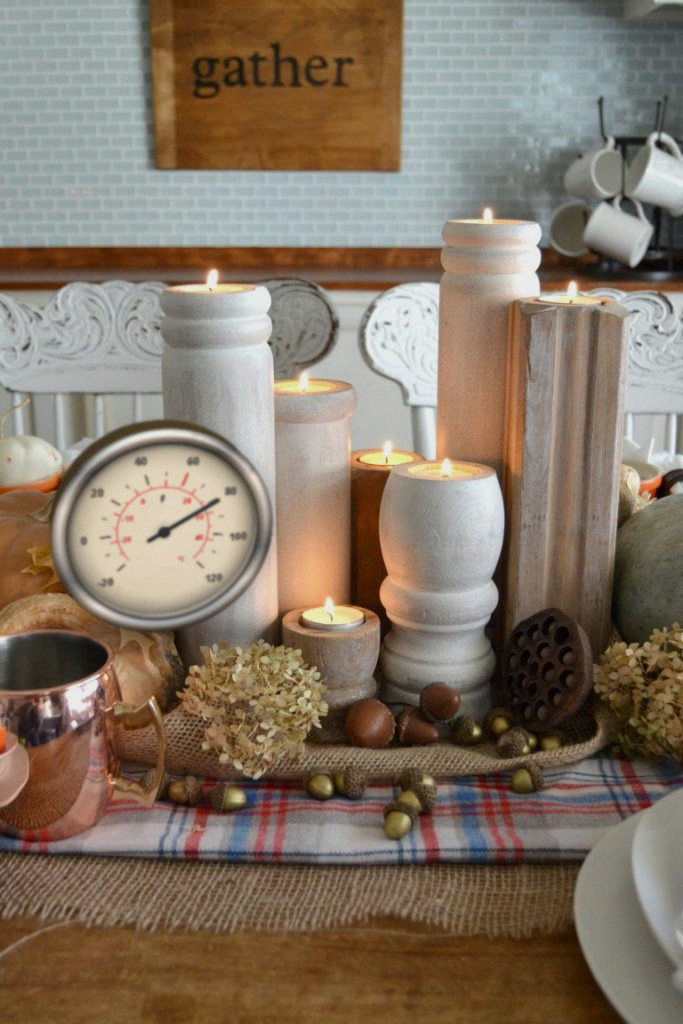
80; °F
